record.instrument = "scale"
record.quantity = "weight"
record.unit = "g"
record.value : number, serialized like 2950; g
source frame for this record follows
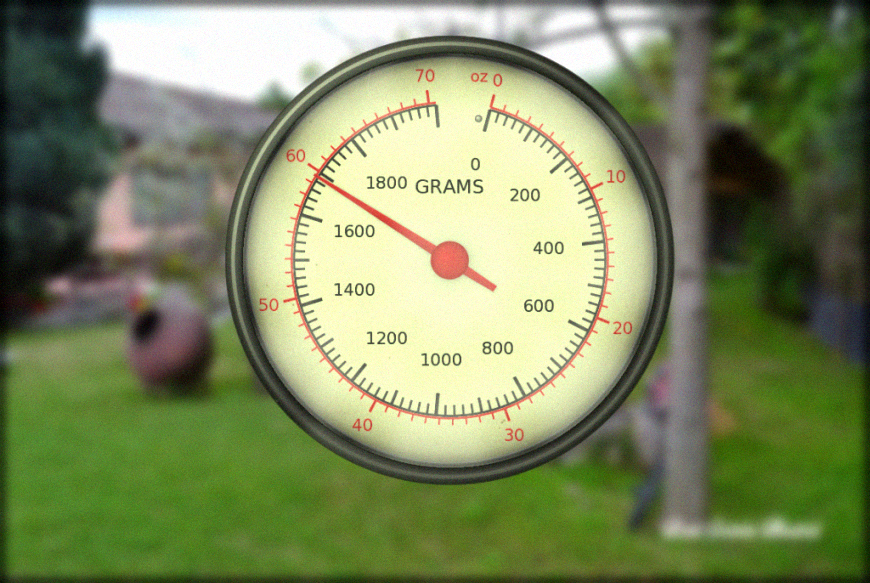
1690; g
